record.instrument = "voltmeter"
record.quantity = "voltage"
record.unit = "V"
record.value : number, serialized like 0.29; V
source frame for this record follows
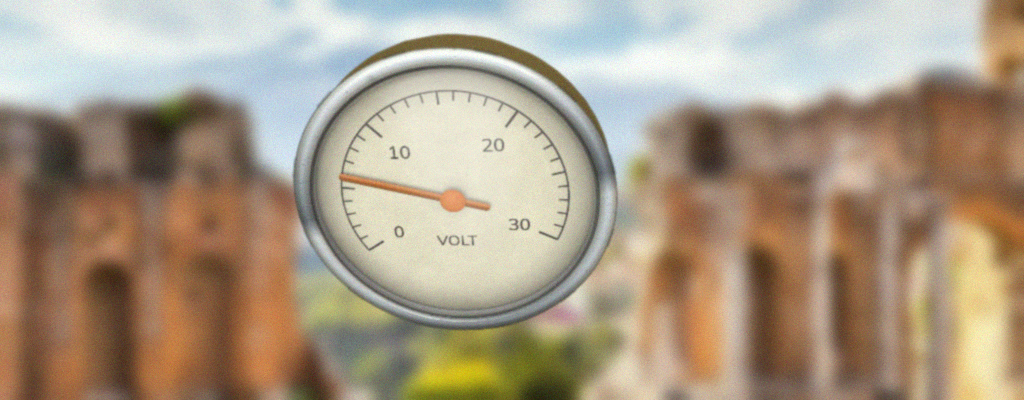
6; V
